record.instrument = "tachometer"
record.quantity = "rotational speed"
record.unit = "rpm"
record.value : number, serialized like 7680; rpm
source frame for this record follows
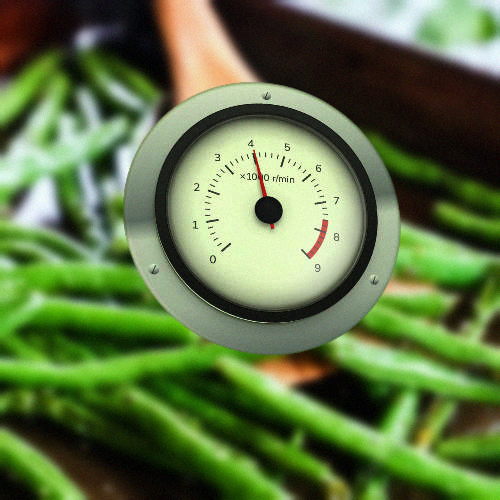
4000; rpm
